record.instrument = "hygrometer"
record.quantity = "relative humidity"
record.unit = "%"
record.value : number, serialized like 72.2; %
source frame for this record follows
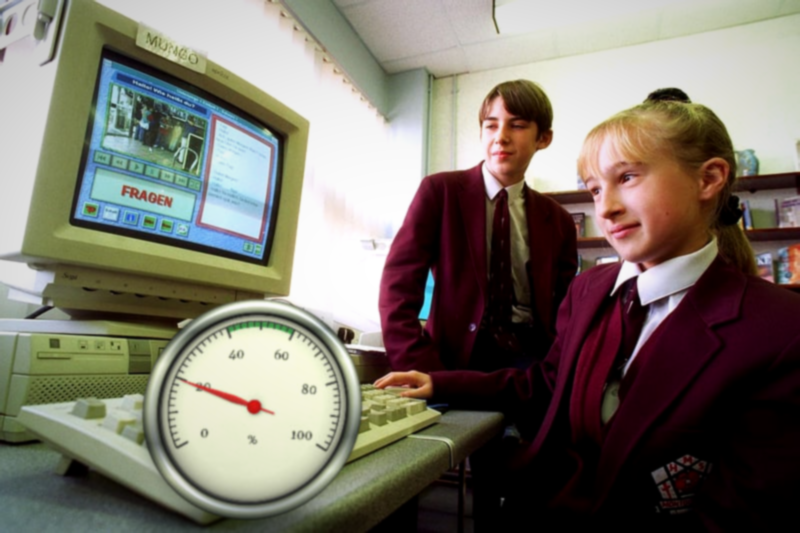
20; %
